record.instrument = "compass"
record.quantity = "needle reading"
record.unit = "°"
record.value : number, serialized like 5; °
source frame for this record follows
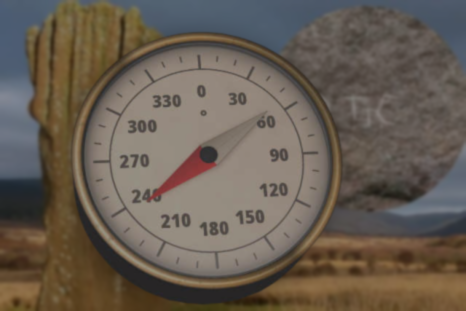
235; °
